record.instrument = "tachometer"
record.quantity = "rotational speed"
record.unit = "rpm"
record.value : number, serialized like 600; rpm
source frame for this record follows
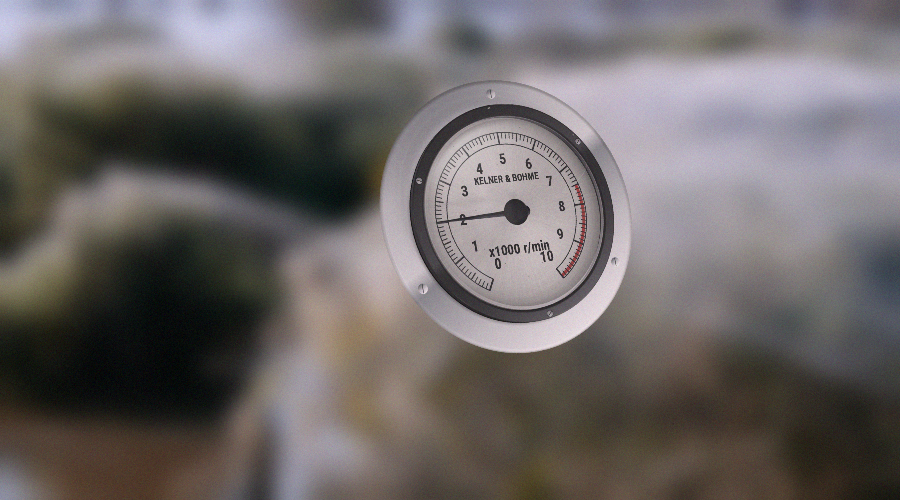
2000; rpm
